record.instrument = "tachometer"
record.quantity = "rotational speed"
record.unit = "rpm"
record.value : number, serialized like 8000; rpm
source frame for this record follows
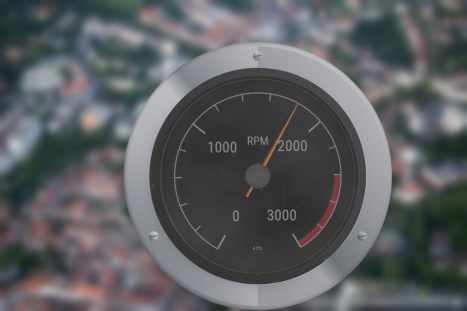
1800; rpm
